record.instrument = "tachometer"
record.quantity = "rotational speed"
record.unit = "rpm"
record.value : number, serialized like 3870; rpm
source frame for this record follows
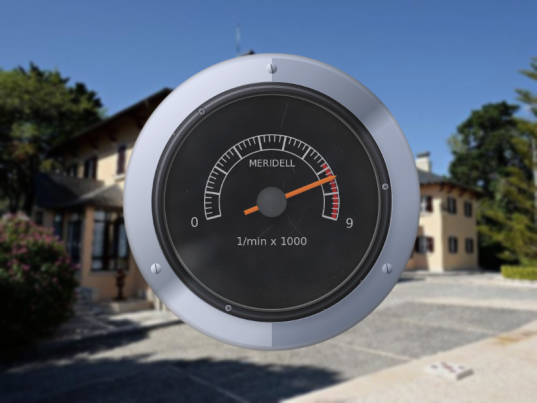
7400; rpm
